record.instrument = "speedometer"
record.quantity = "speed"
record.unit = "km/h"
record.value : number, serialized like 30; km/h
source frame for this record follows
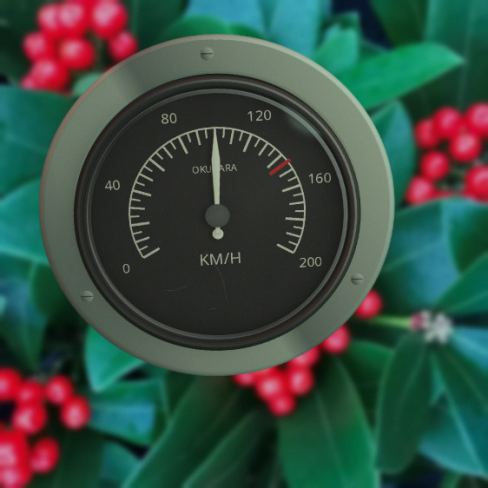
100; km/h
